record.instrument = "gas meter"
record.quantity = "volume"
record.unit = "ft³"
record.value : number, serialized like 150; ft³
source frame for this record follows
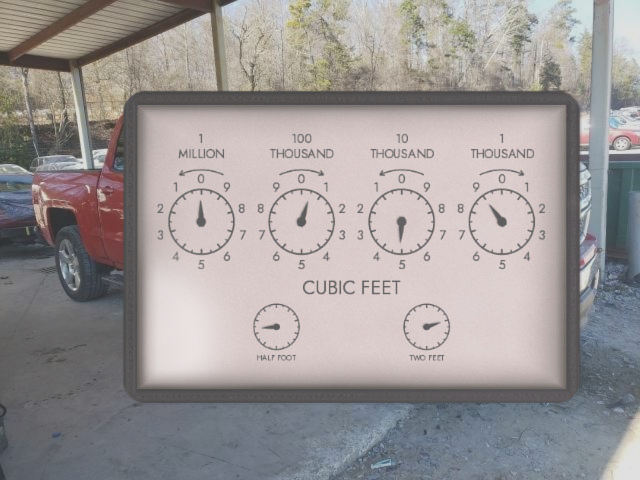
4900; ft³
